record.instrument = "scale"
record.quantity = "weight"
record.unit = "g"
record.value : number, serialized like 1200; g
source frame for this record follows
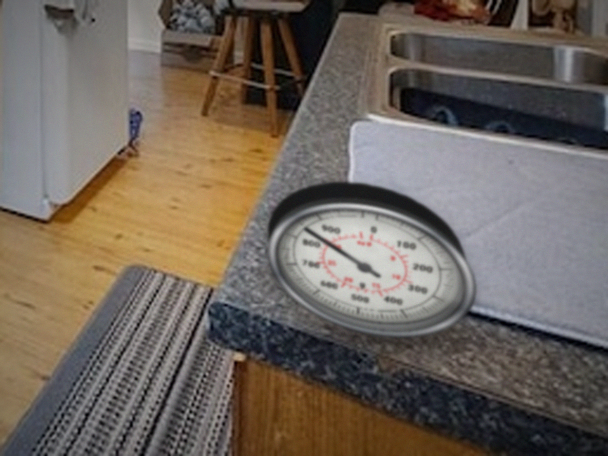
850; g
